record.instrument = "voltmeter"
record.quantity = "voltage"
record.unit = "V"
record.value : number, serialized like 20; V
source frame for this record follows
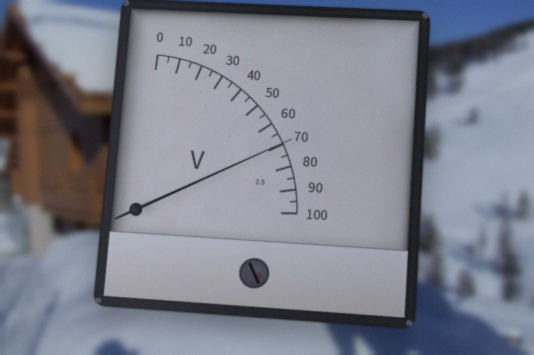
70; V
